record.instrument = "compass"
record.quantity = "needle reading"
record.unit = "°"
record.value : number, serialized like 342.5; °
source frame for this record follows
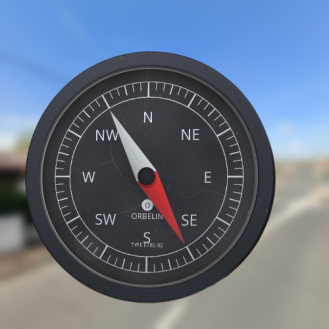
150; °
